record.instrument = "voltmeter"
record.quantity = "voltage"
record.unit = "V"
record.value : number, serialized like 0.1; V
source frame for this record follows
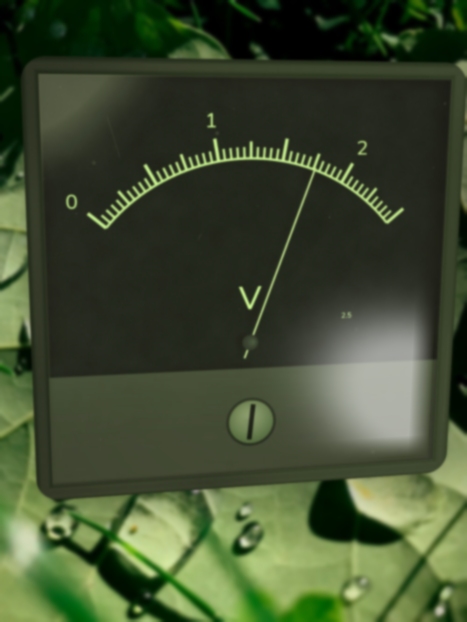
1.75; V
